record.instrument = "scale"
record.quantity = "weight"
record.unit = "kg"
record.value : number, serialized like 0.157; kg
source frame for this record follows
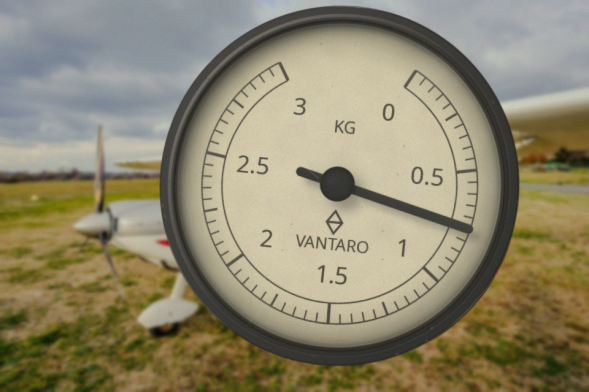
0.75; kg
